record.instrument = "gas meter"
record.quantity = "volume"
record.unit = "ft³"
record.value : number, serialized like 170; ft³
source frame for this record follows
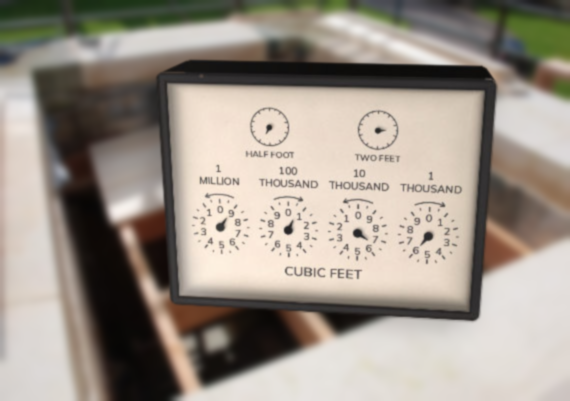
906600; ft³
